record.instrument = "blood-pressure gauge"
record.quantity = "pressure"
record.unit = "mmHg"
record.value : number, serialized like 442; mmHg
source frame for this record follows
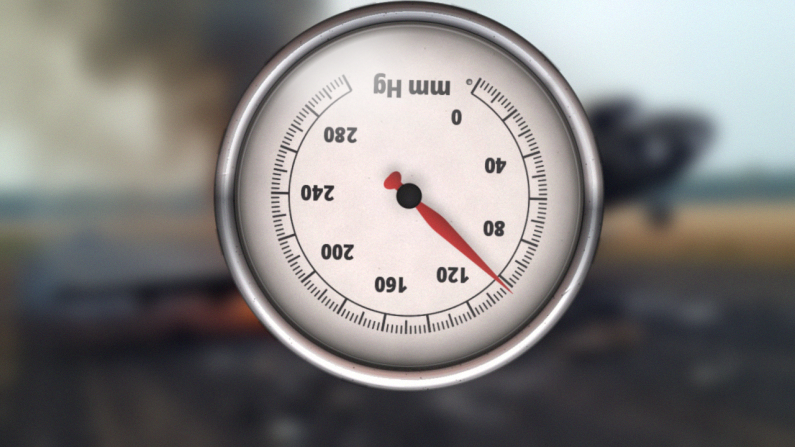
102; mmHg
